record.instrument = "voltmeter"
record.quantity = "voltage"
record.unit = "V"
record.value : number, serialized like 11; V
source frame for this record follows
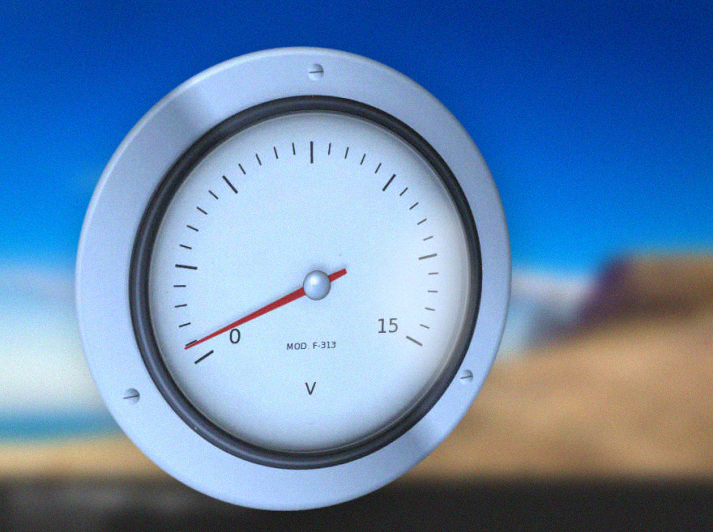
0.5; V
